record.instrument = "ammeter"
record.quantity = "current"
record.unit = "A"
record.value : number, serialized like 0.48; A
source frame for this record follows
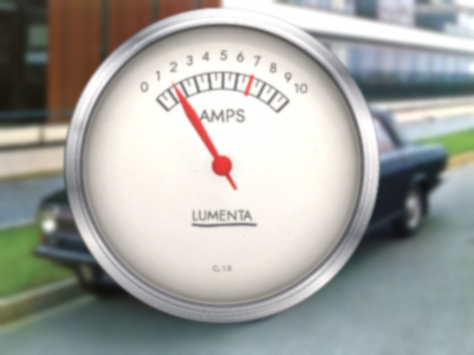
1.5; A
